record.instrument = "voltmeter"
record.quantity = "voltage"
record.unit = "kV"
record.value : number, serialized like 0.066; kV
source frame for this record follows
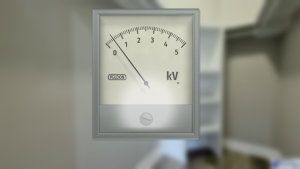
0.5; kV
